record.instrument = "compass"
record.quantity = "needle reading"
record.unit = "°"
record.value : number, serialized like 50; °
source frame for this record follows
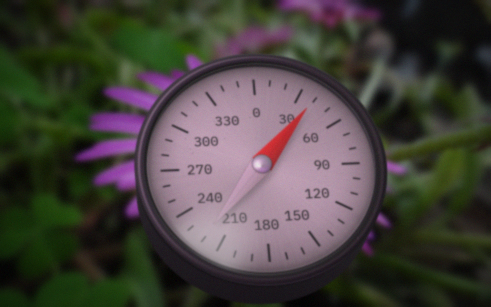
40; °
